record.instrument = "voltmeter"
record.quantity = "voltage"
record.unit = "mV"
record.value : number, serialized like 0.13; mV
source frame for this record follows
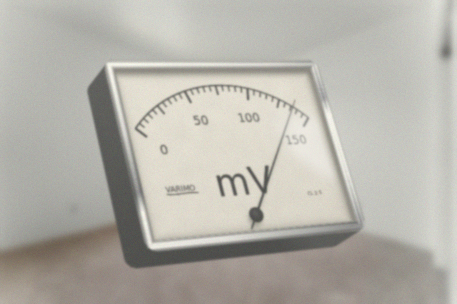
135; mV
